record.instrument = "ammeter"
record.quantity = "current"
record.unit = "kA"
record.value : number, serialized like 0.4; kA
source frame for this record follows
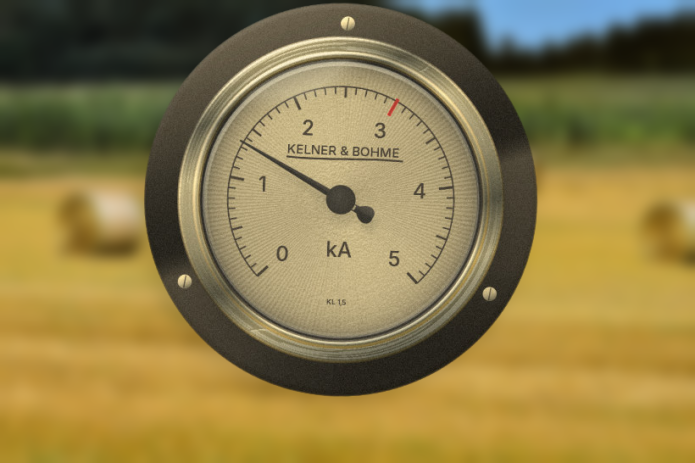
1.35; kA
